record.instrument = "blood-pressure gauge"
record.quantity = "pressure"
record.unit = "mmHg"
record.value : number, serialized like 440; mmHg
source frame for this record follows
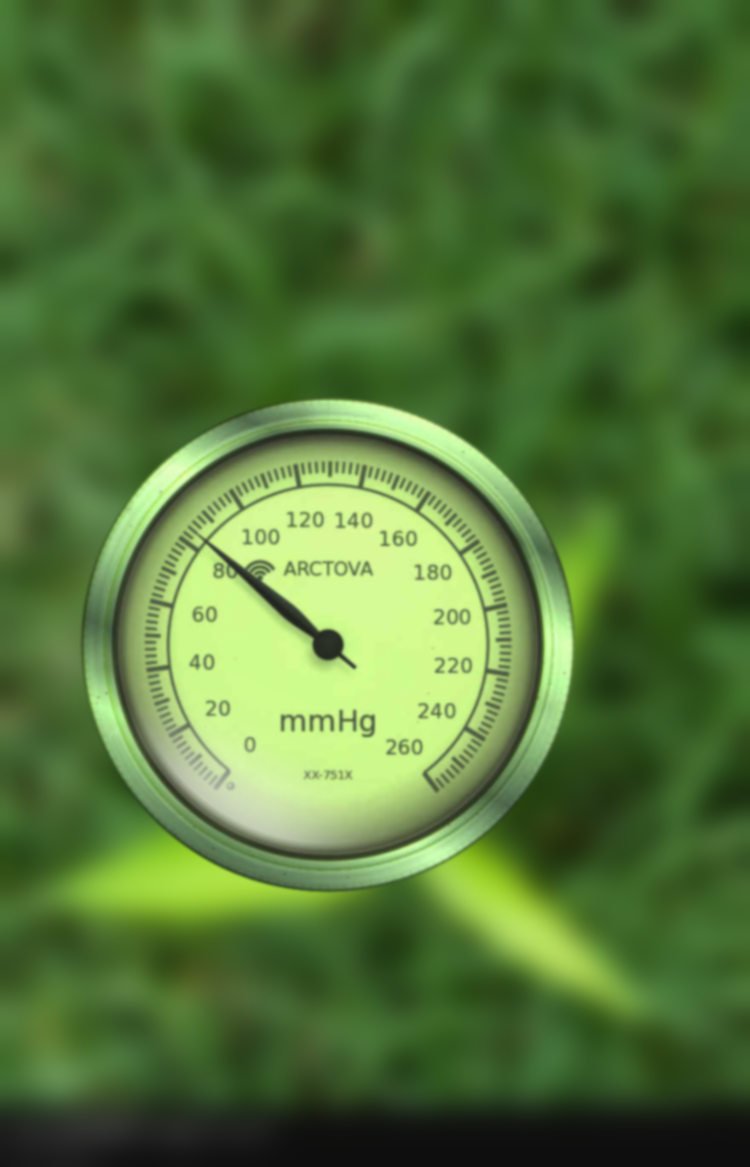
84; mmHg
